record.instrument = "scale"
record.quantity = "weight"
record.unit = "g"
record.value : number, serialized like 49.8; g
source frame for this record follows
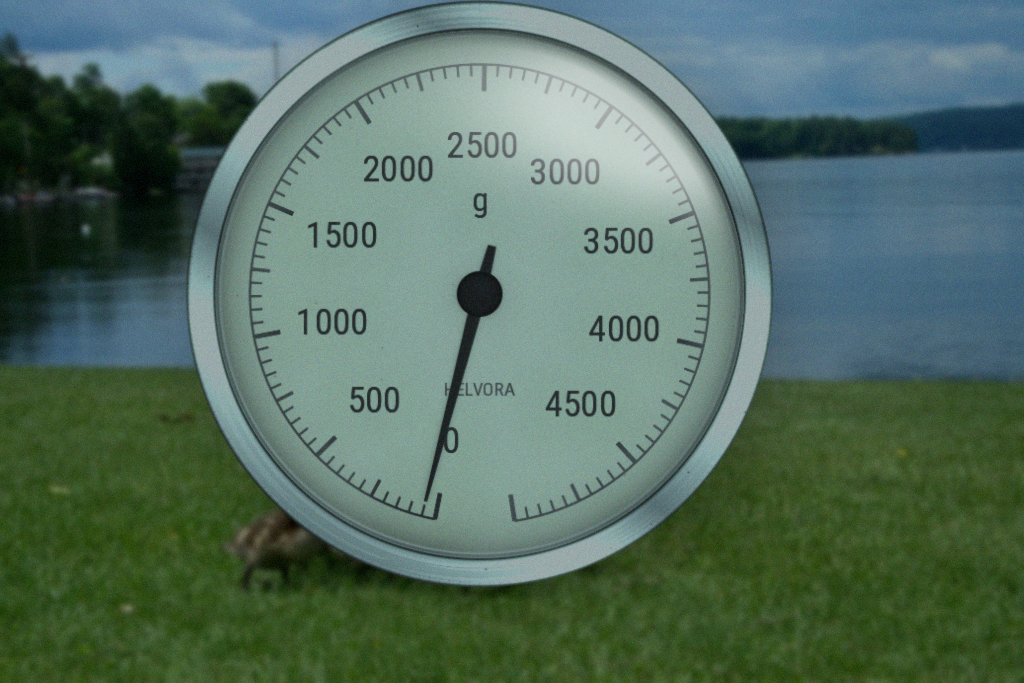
50; g
